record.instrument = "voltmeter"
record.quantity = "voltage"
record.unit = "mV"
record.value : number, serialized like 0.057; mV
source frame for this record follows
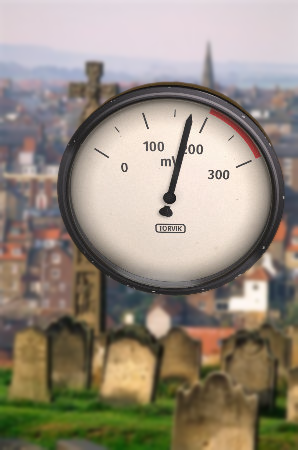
175; mV
